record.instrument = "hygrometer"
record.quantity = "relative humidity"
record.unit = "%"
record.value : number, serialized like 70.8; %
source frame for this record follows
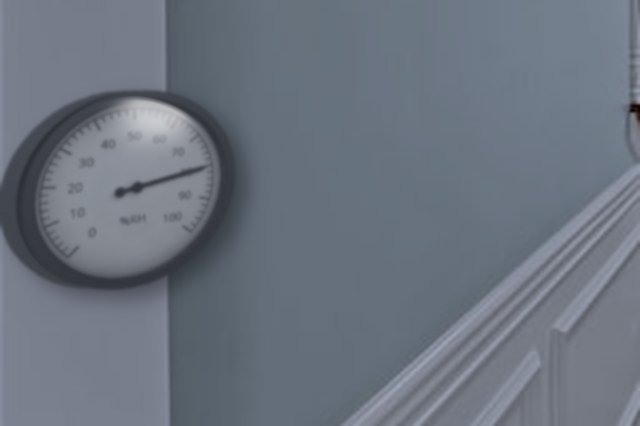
80; %
